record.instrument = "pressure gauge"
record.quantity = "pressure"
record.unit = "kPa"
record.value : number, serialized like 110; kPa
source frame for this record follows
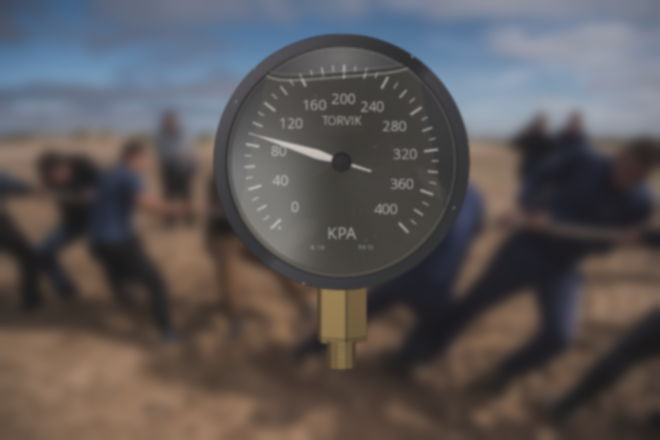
90; kPa
